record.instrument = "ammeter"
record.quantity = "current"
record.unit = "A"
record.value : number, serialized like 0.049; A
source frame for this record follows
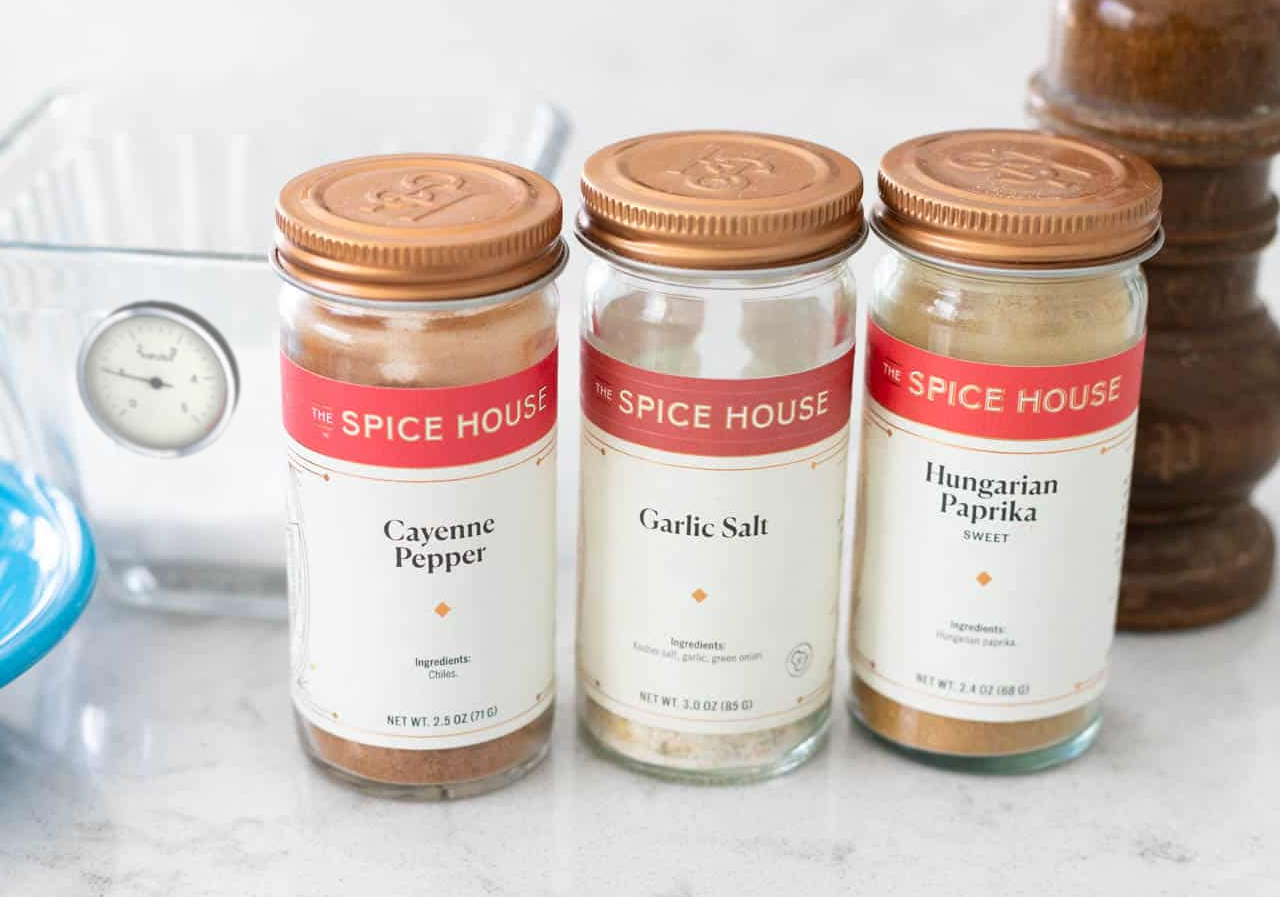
1; A
